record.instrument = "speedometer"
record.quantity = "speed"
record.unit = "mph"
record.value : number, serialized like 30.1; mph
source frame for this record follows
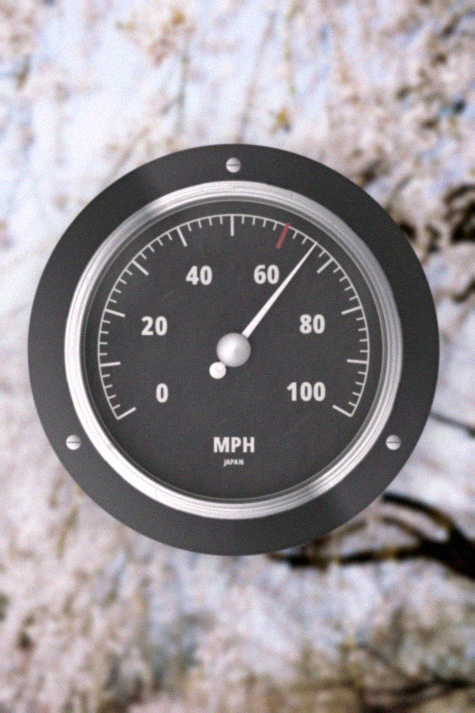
66; mph
